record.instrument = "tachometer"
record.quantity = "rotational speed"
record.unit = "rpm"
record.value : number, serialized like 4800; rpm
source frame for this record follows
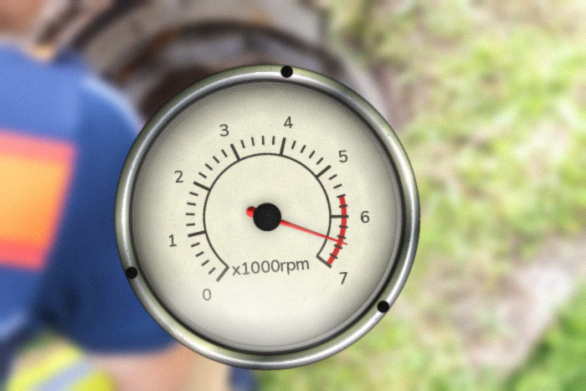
6500; rpm
